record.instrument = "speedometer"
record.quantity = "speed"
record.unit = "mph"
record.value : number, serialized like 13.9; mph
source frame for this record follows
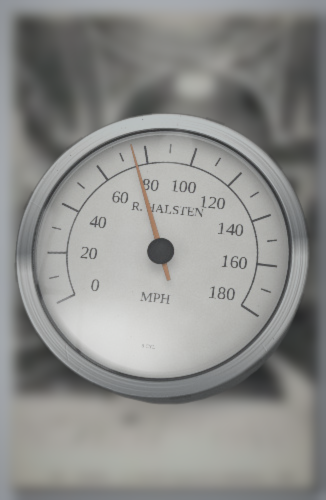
75; mph
